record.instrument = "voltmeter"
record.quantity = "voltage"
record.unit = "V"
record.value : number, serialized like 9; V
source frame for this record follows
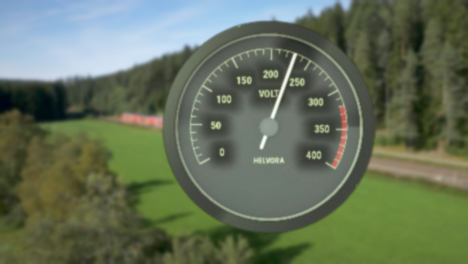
230; V
